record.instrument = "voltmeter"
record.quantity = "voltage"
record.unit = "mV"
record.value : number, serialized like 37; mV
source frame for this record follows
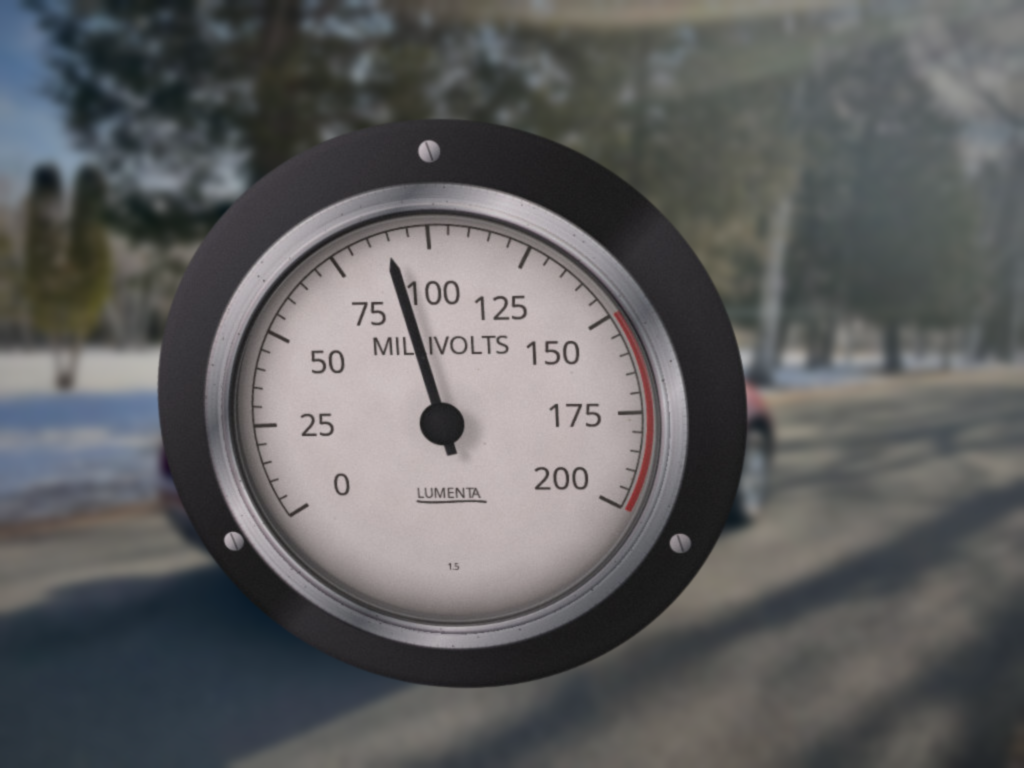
90; mV
